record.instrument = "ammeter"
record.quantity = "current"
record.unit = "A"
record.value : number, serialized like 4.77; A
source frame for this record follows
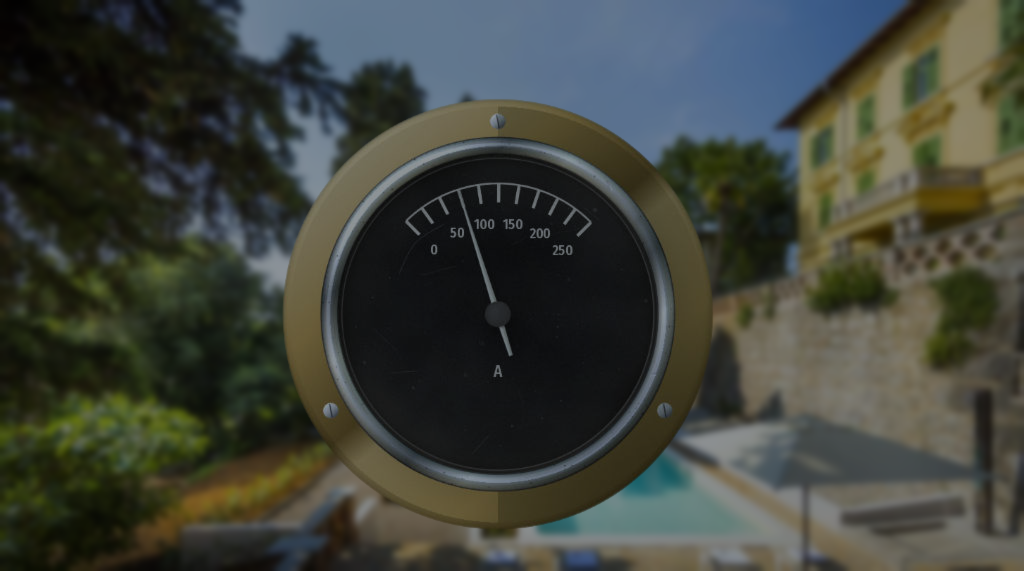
75; A
